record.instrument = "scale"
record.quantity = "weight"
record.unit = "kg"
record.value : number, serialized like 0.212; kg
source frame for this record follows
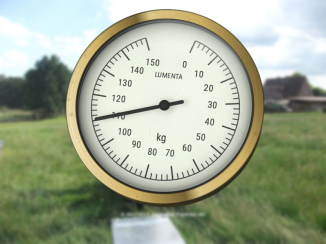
110; kg
